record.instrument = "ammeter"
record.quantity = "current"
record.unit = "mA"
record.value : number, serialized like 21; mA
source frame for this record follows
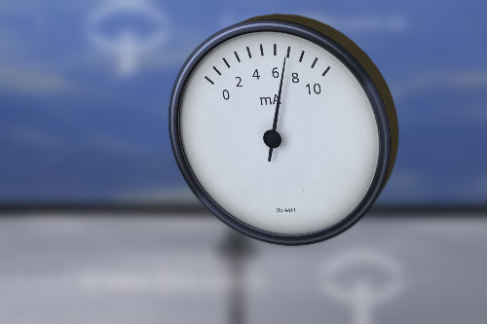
7; mA
